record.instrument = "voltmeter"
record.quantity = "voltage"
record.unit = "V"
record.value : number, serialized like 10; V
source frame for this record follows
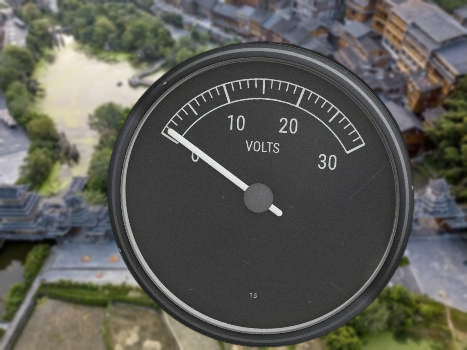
1; V
